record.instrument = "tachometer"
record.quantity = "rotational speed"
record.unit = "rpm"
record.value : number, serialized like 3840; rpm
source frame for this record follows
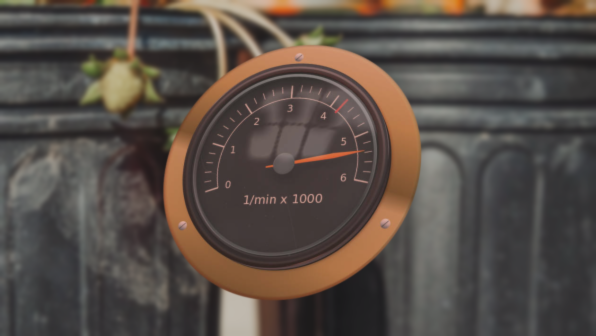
5400; rpm
